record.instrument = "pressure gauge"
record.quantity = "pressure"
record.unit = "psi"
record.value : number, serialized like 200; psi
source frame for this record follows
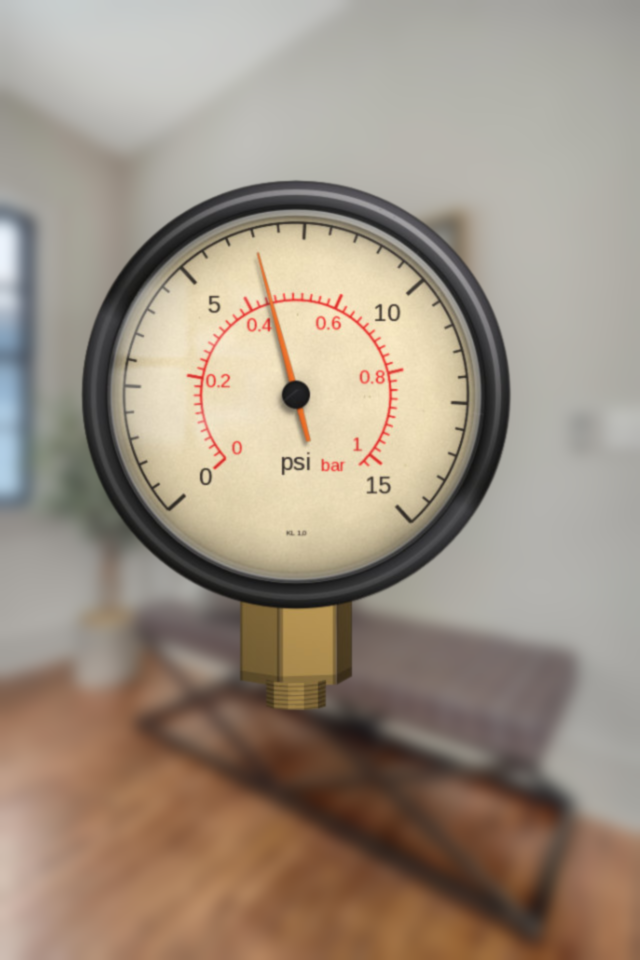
6.5; psi
